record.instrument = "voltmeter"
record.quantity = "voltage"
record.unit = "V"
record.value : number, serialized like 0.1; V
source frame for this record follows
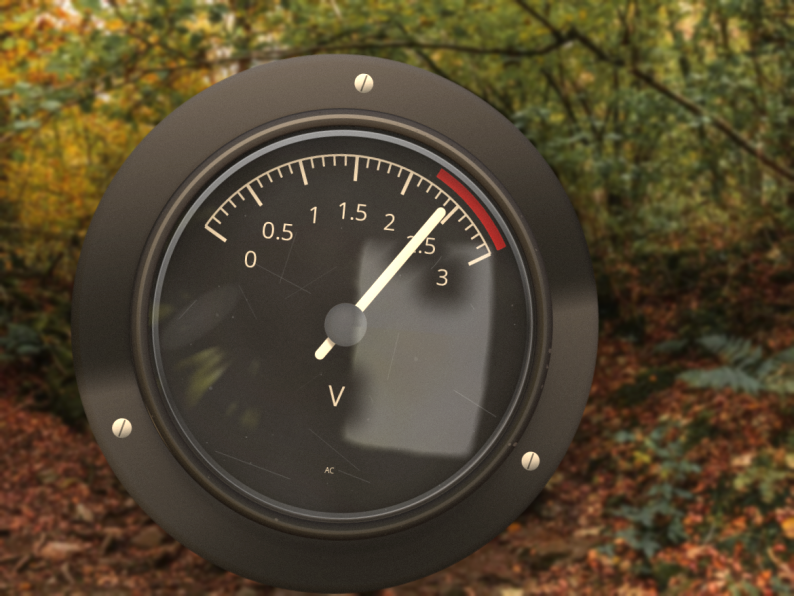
2.4; V
